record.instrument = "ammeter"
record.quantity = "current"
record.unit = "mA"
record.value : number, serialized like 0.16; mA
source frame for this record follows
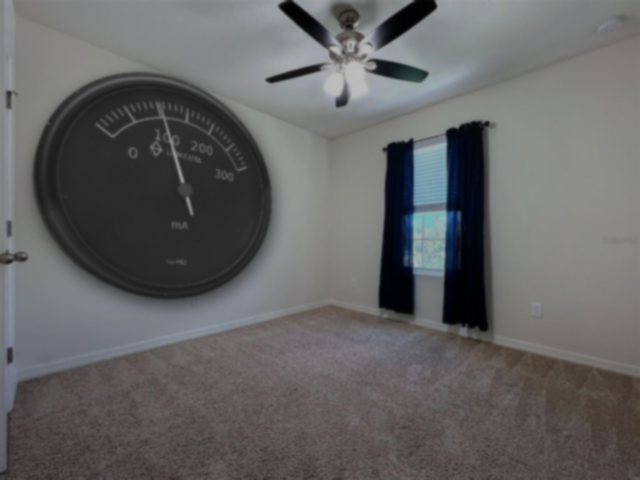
100; mA
